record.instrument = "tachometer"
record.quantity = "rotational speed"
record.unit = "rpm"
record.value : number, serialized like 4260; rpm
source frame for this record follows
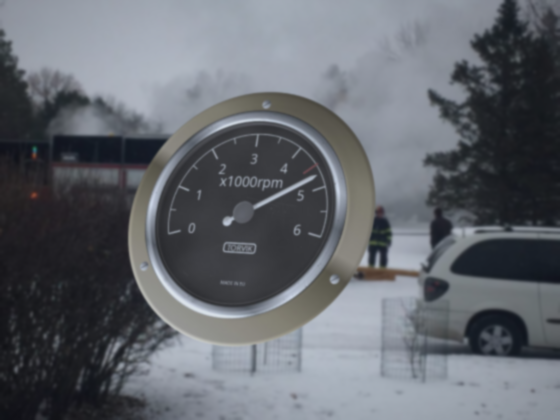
4750; rpm
